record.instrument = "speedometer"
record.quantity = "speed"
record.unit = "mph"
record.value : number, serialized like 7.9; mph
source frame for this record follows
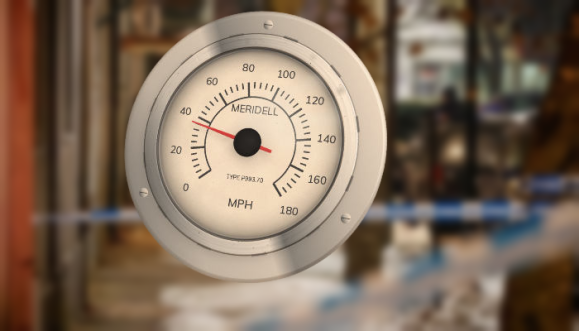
36; mph
